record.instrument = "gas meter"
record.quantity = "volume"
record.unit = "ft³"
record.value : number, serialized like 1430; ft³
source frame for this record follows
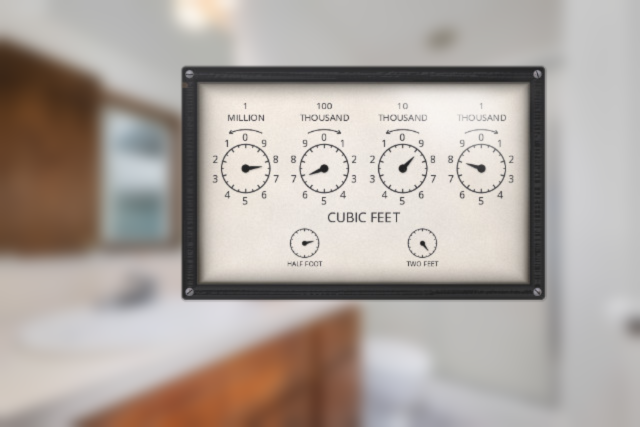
768800; ft³
